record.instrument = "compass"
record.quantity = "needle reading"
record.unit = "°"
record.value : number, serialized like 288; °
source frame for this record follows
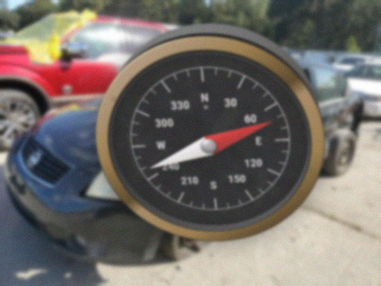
70; °
